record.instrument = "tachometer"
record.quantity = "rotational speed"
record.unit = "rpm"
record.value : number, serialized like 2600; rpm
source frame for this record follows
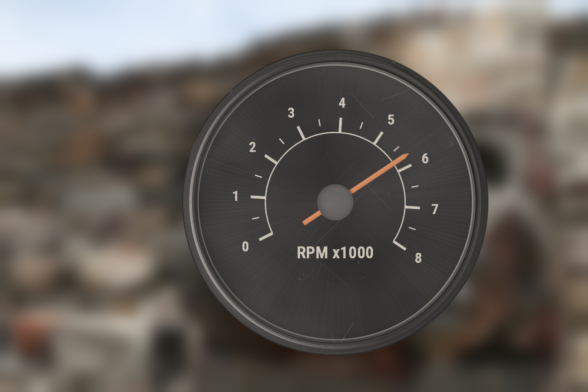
5750; rpm
